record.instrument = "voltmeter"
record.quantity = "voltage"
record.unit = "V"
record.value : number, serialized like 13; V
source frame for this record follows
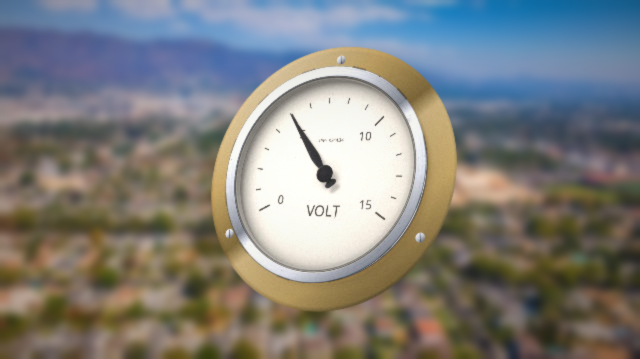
5; V
